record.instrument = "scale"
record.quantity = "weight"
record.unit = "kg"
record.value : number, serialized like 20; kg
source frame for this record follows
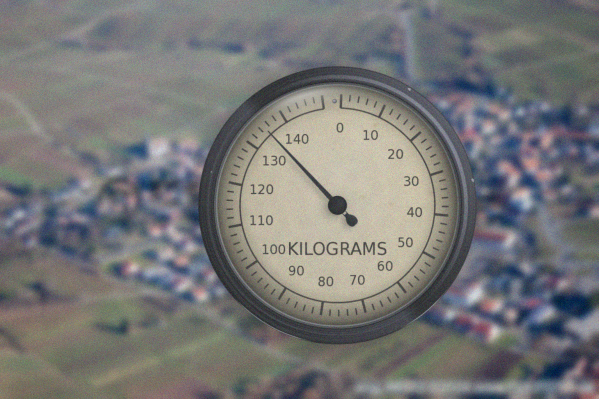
135; kg
